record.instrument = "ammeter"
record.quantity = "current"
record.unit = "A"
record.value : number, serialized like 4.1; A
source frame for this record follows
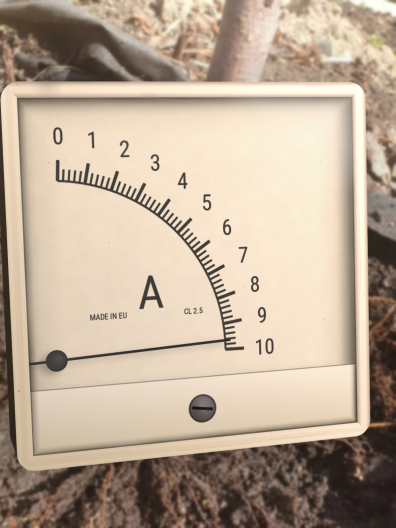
9.6; A
